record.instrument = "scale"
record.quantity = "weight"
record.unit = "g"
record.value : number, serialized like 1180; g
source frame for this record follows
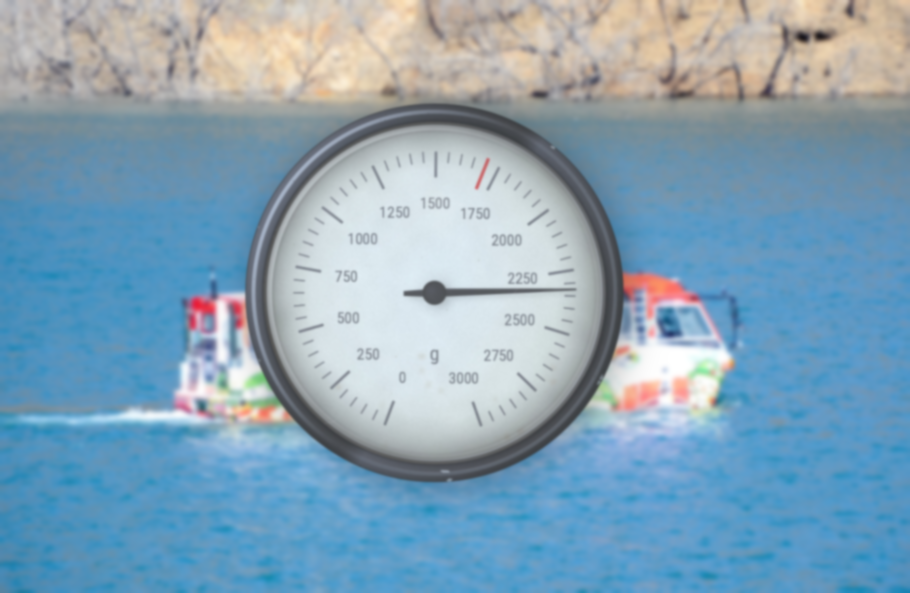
2325; g
